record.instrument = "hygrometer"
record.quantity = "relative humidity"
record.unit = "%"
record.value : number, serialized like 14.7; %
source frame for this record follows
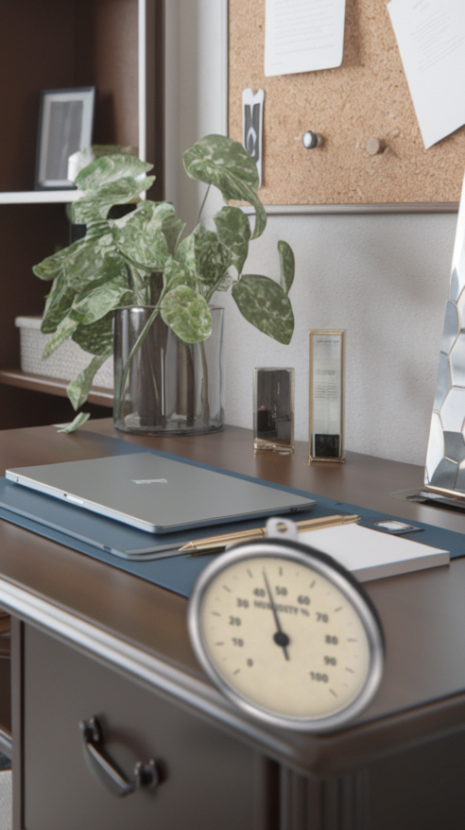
45; %
